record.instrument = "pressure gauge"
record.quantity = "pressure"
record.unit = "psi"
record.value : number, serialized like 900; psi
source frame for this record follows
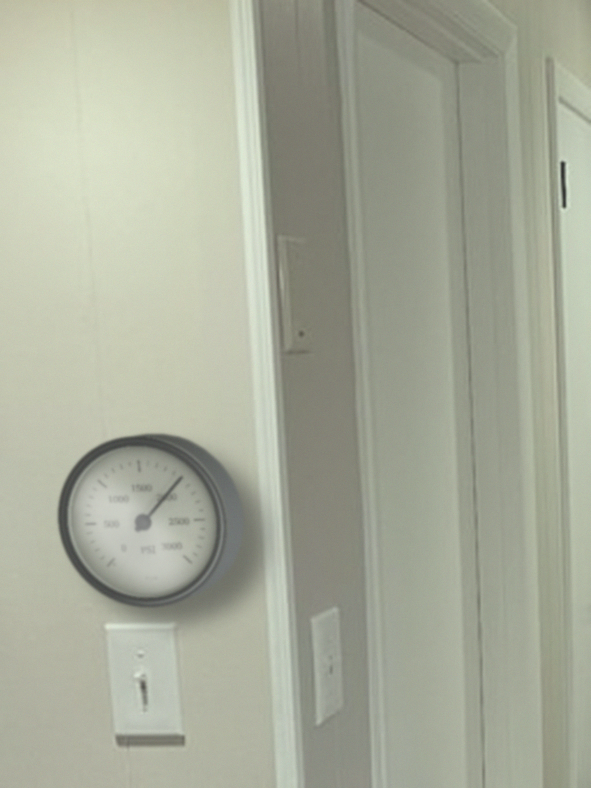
2000; psi
